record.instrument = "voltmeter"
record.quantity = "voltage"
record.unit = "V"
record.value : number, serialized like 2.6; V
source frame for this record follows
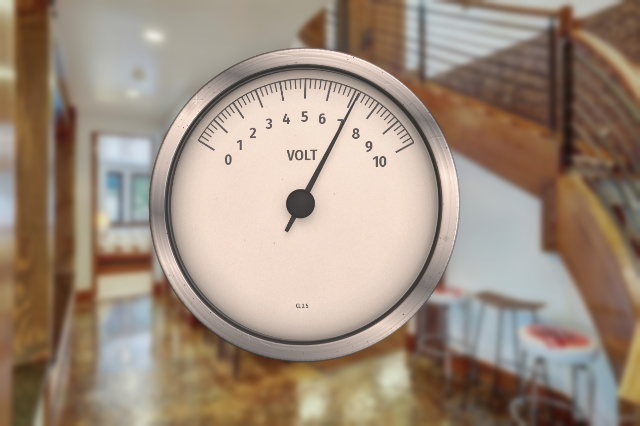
7.2; V
